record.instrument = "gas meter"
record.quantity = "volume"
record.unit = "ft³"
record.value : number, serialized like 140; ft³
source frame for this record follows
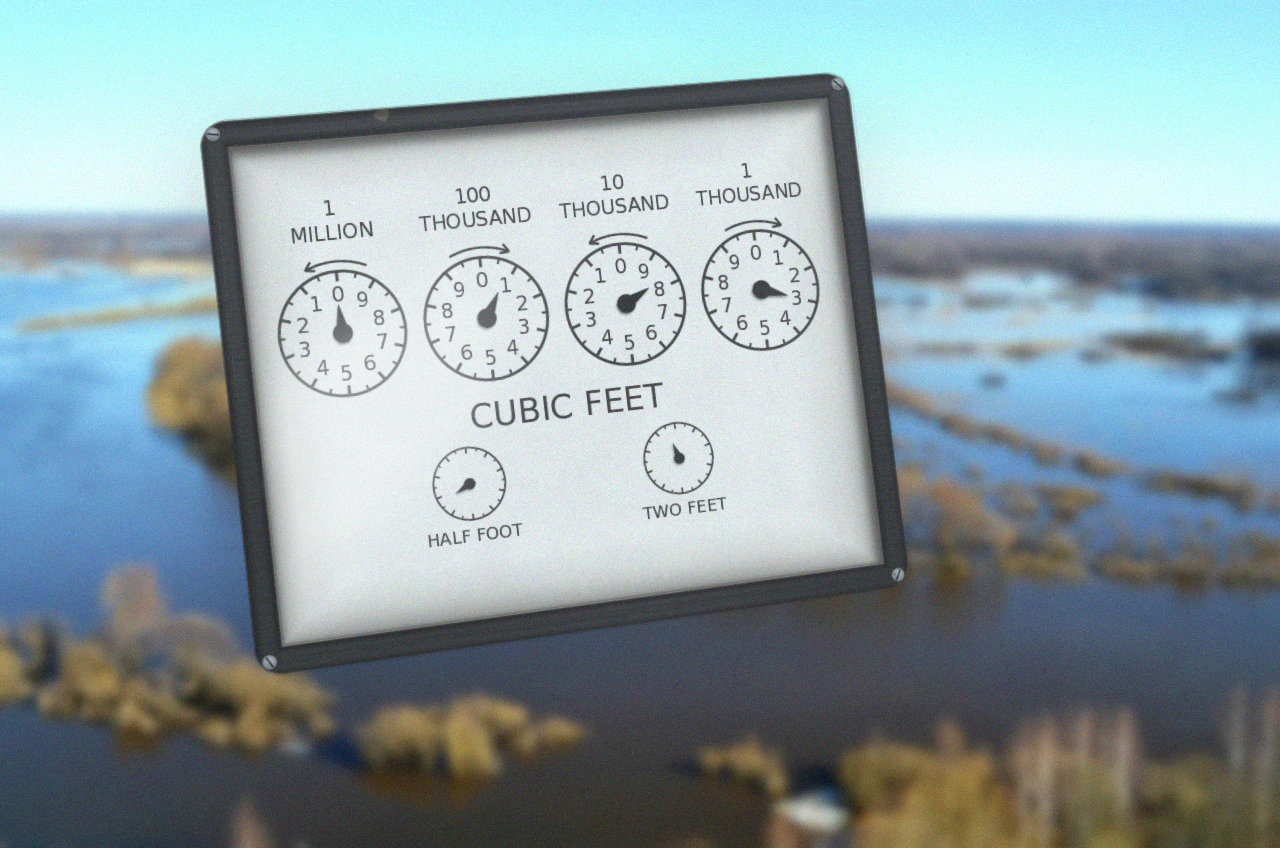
8300; ft³
